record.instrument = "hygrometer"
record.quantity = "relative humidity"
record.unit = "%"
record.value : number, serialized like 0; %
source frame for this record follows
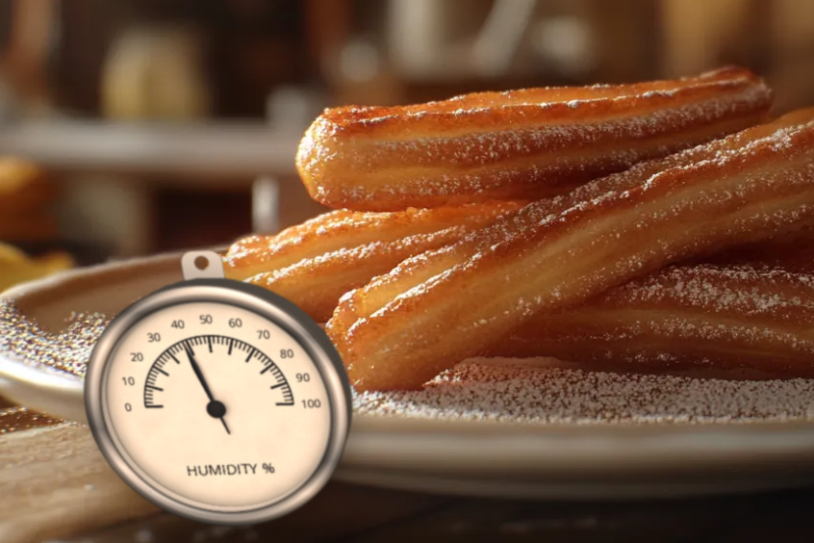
40; %
